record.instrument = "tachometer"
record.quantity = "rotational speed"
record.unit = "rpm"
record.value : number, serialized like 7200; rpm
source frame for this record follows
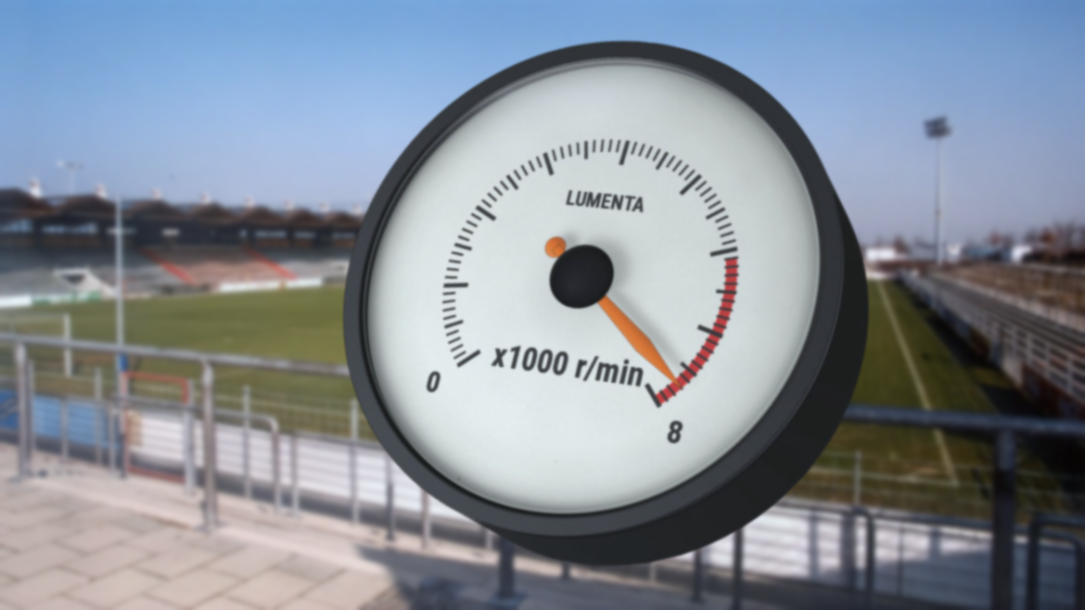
7700; rpm
